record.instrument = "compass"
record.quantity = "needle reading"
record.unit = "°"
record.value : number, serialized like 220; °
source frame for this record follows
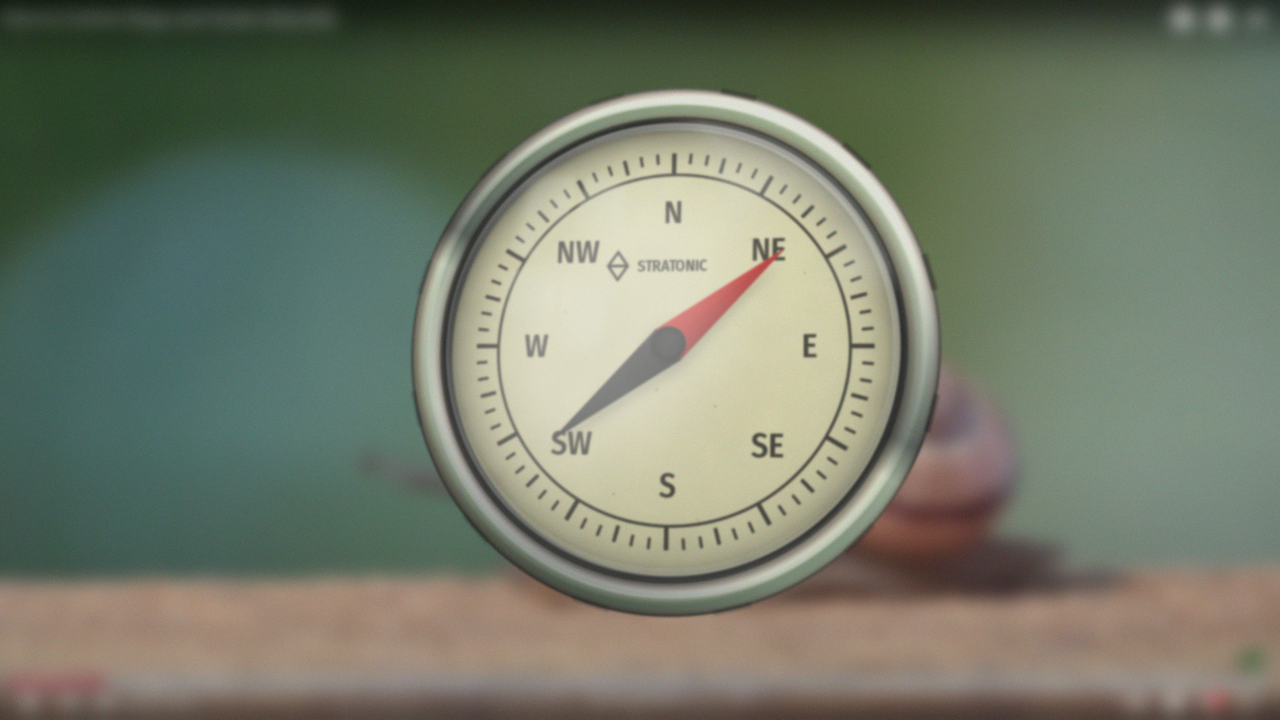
50; °
